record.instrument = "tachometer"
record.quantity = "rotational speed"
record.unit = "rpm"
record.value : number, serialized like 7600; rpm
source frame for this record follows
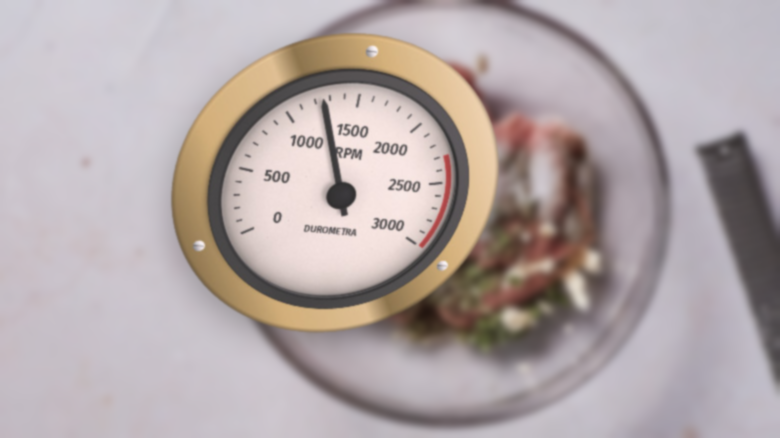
1250; rpm
